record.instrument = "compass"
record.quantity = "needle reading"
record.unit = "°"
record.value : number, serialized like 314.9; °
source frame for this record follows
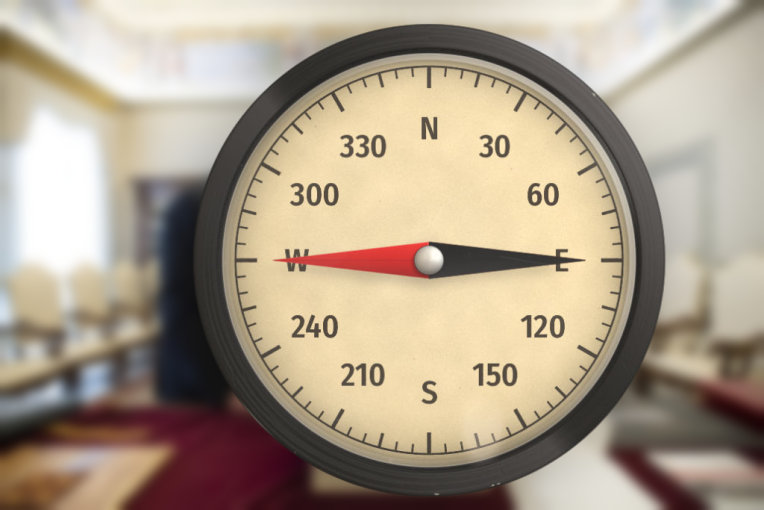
270; °
